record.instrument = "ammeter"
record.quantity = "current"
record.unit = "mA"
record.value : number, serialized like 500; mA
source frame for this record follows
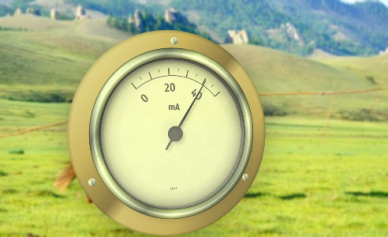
40; mA
